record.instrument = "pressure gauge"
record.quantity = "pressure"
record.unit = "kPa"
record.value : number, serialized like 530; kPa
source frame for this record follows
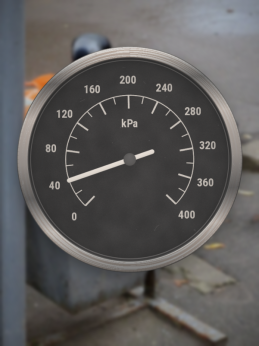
40; kPa
